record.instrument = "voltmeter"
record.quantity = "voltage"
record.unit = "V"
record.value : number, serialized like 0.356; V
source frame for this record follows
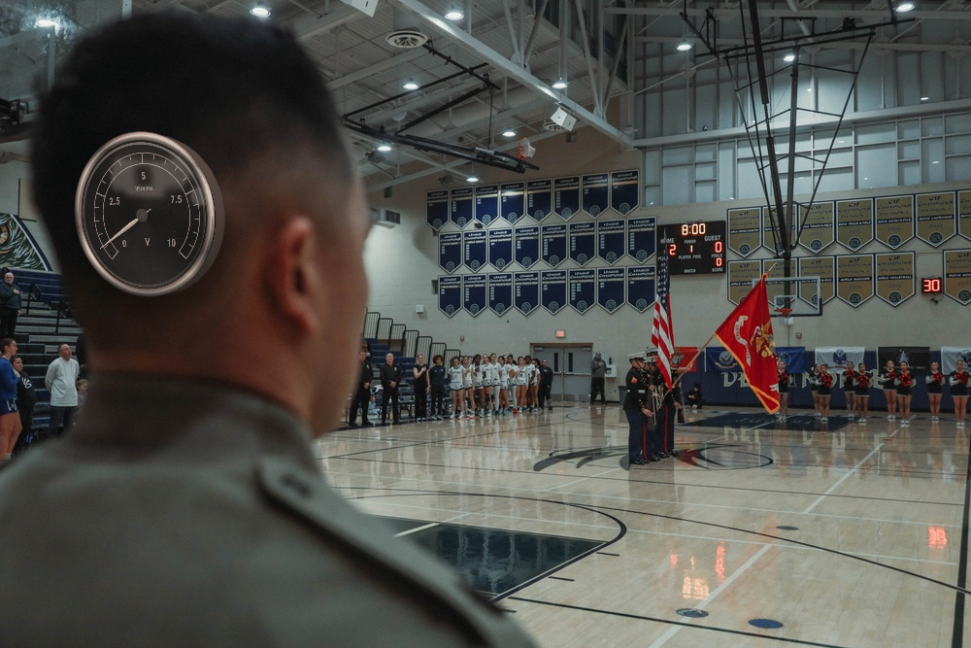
0.5; V
